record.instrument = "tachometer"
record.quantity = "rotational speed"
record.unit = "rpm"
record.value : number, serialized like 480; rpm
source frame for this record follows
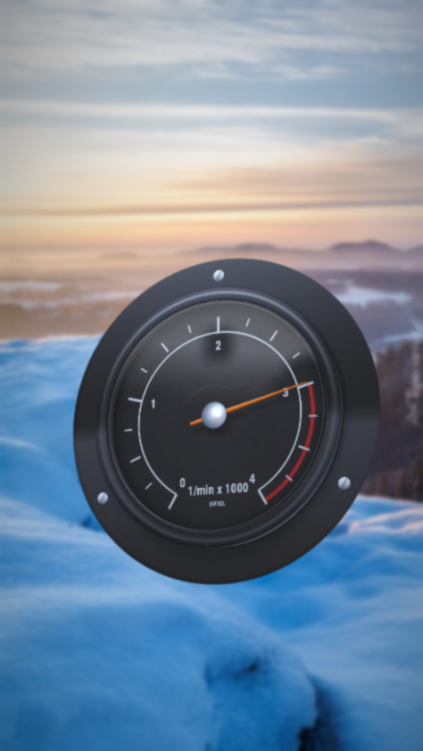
3000; rpm
